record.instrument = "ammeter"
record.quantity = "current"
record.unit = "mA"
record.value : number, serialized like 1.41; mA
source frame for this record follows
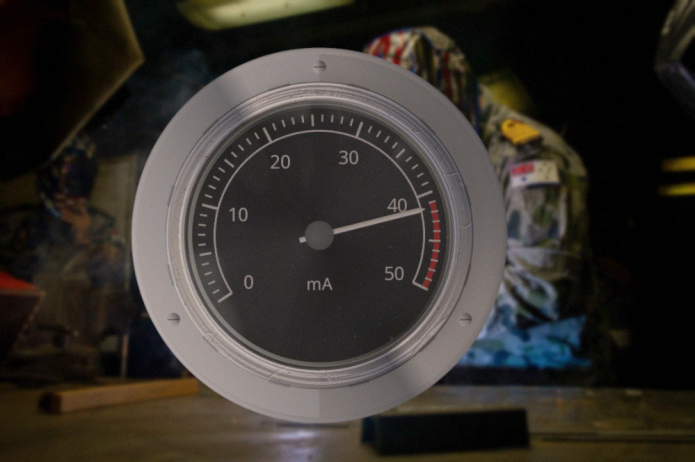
41.5; mA
